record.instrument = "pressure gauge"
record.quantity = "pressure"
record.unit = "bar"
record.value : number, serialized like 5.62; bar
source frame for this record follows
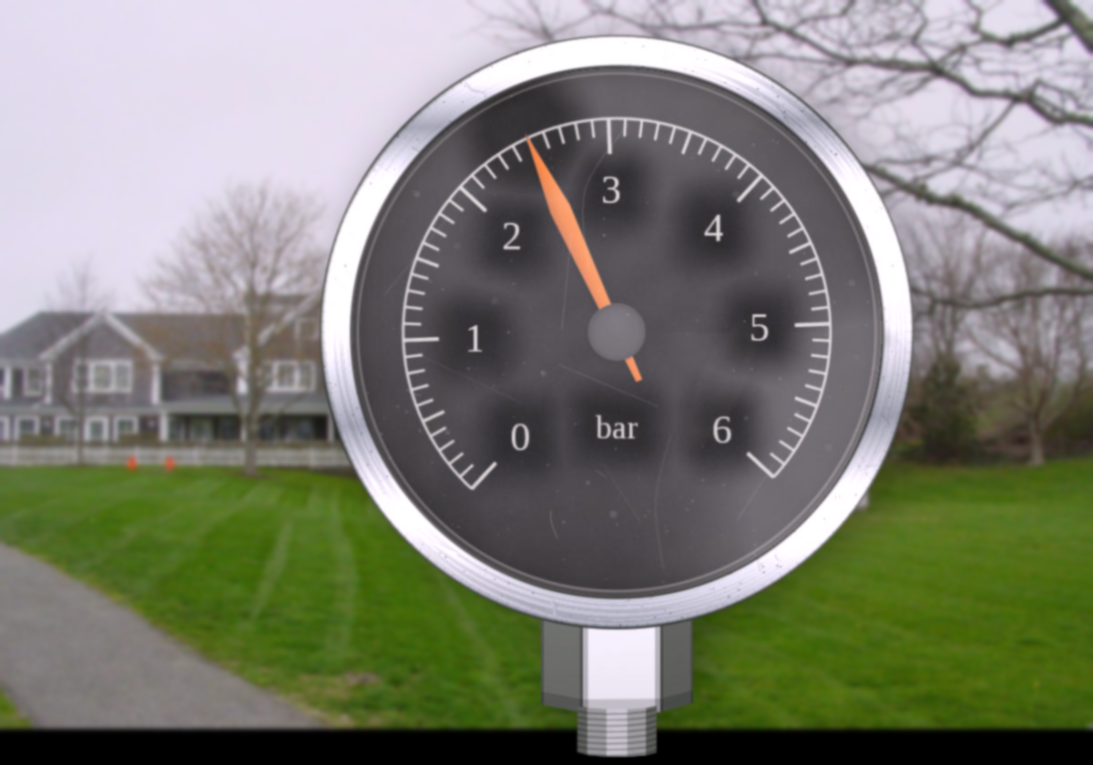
2.5; bar
